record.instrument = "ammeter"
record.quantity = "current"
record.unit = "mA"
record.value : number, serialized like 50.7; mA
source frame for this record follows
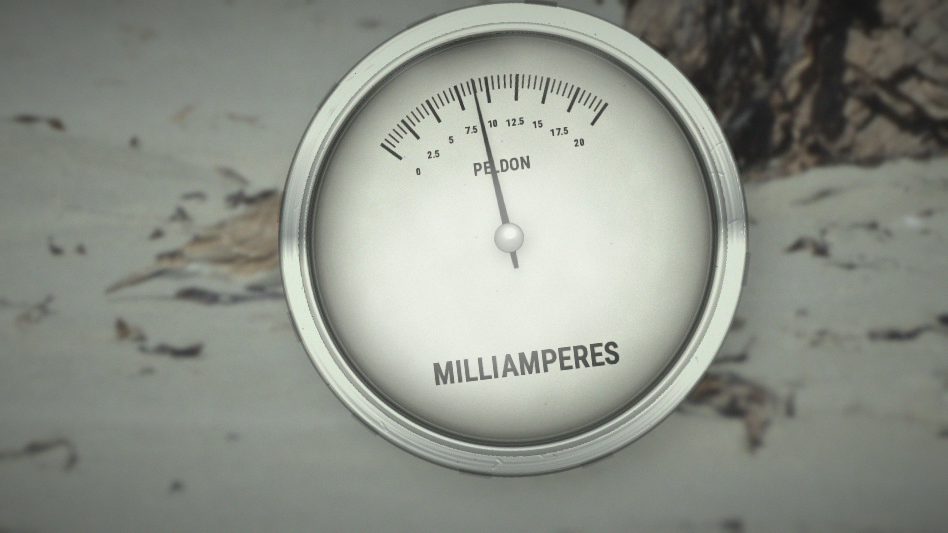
9; mA
